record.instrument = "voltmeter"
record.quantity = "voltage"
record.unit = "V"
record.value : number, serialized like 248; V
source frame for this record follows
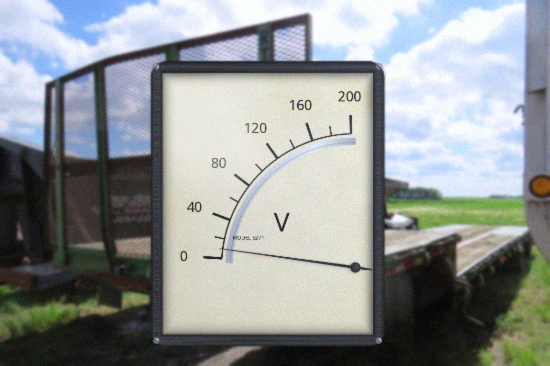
10; V
